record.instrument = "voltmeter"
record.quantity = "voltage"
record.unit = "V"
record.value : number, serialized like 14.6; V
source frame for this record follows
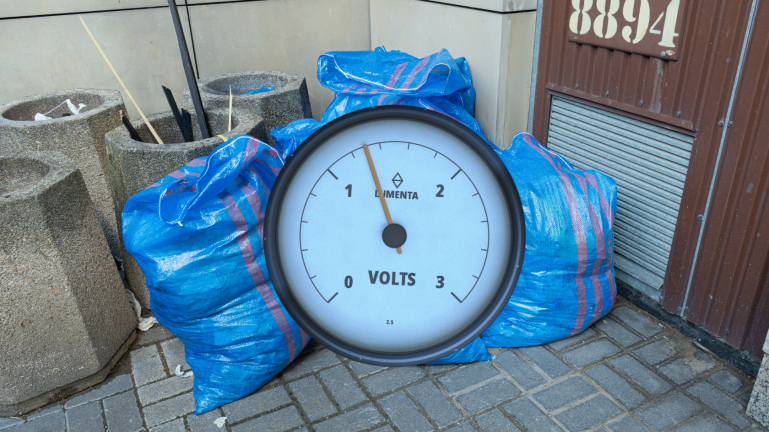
1.3; V
